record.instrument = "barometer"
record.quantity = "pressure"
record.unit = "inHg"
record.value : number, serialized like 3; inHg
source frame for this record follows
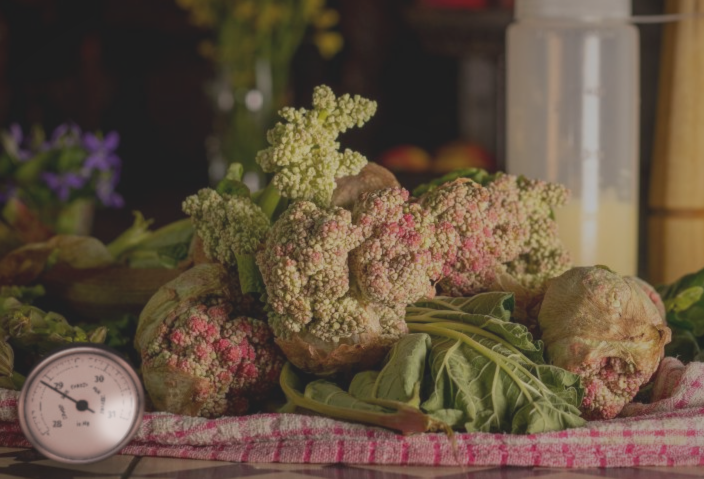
28.9; inHg
